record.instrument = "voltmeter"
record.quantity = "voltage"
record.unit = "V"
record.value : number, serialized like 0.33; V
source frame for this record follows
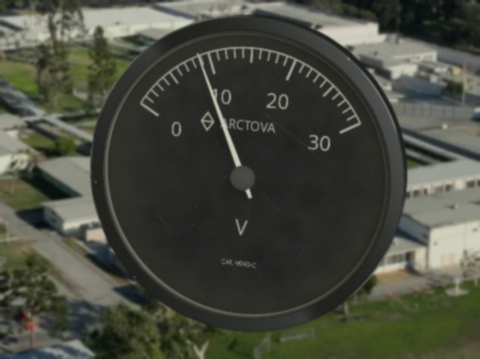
9; V
